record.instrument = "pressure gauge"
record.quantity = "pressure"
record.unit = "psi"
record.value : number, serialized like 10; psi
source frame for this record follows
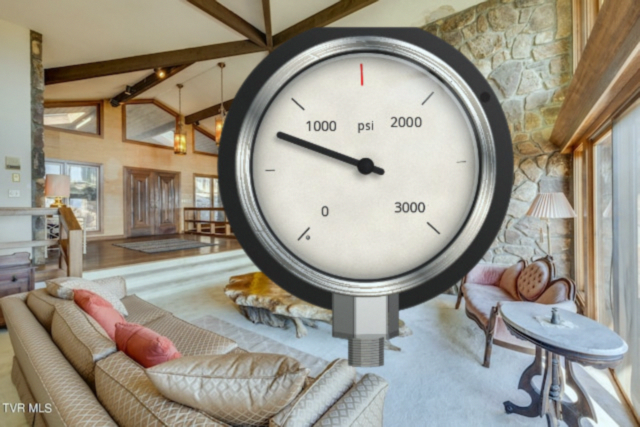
750; psi
